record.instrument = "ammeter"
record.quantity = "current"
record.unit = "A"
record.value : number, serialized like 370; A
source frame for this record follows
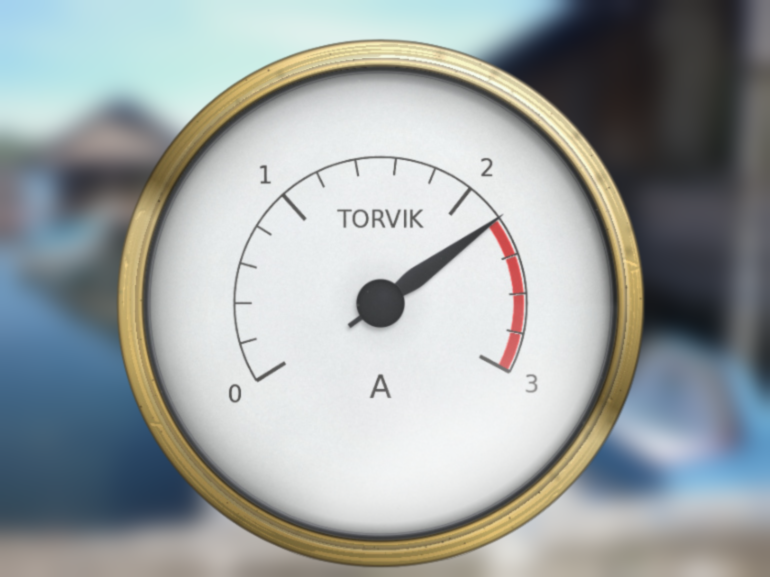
2.2; A
